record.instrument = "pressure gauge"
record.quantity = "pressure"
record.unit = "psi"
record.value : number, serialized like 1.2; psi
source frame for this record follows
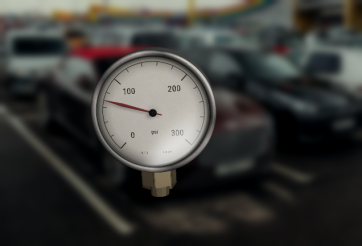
70; psi
